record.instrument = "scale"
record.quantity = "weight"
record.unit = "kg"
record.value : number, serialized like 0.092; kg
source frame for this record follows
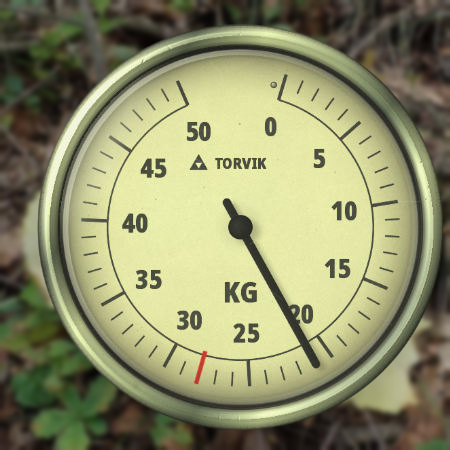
21; kg
